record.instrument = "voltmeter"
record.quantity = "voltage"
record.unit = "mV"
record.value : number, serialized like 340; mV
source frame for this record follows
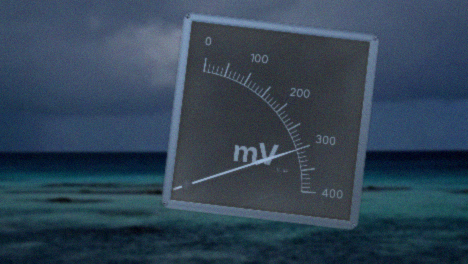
300; mV
